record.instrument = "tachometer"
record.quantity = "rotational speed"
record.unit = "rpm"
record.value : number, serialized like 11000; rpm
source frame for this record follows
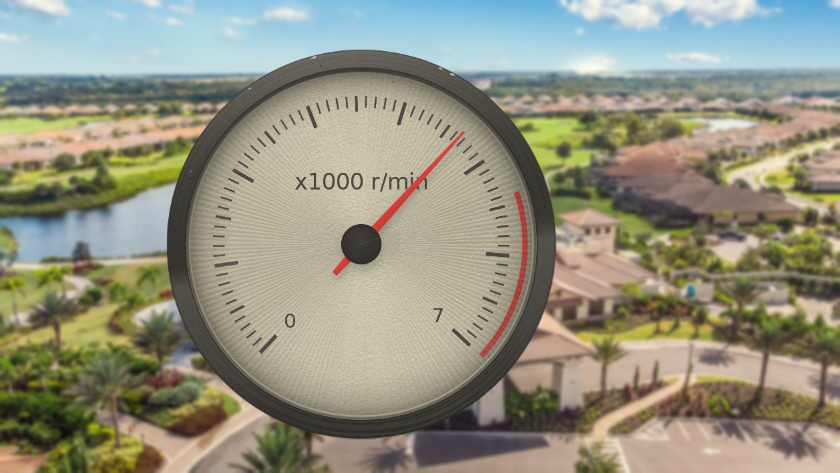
4650; rpm
